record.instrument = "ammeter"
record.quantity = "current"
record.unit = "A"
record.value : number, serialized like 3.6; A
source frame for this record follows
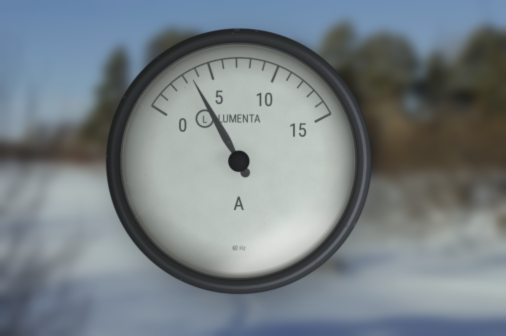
3.5; A
